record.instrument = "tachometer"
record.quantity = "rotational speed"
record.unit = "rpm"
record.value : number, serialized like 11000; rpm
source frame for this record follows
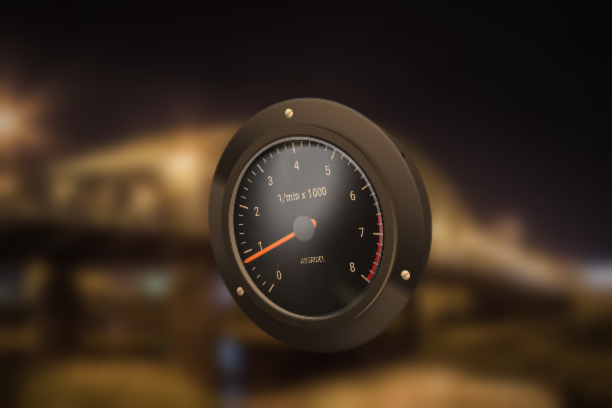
800; rpm
